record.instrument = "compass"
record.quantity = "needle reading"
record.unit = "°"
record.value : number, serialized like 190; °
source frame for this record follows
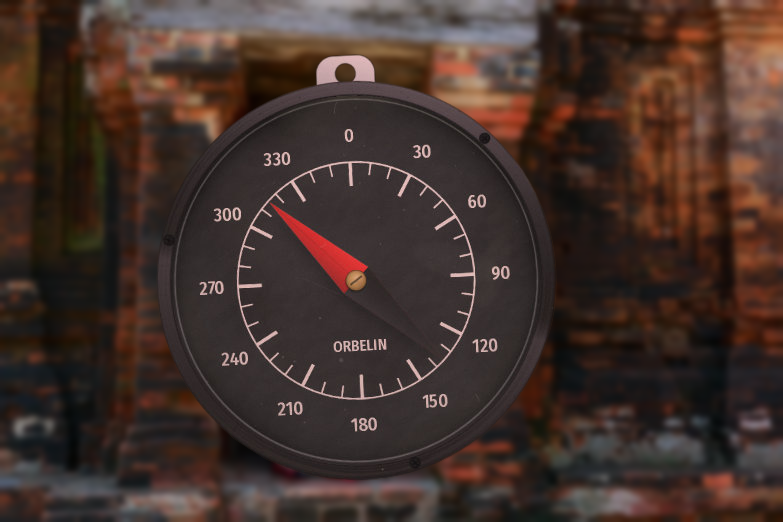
315; °
